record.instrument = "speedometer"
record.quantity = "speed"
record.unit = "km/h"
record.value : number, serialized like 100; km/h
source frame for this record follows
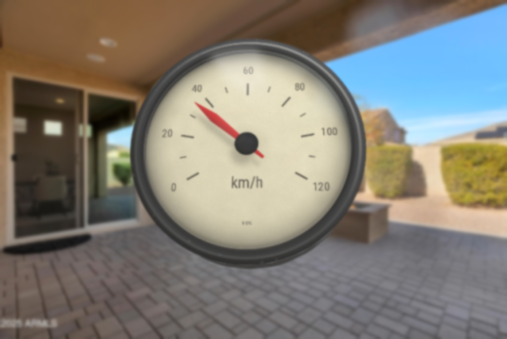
35; km/h
